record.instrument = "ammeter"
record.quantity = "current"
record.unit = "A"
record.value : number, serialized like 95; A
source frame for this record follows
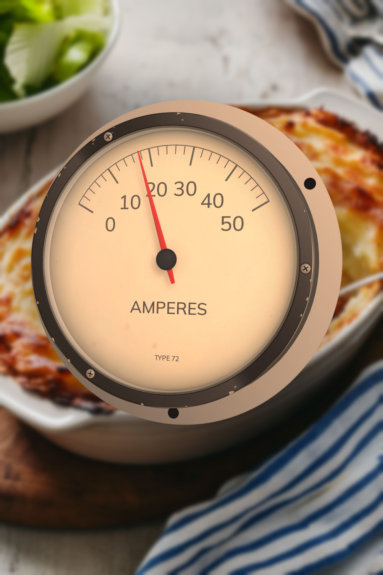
18; A
